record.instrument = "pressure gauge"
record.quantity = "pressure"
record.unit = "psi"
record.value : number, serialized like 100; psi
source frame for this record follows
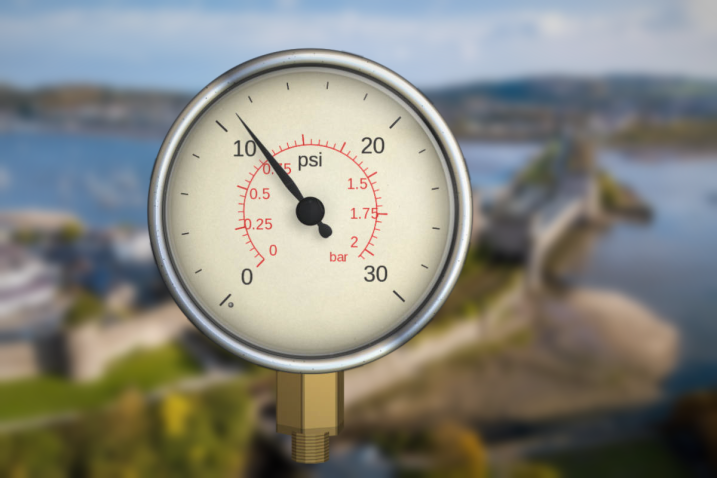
11; psi
